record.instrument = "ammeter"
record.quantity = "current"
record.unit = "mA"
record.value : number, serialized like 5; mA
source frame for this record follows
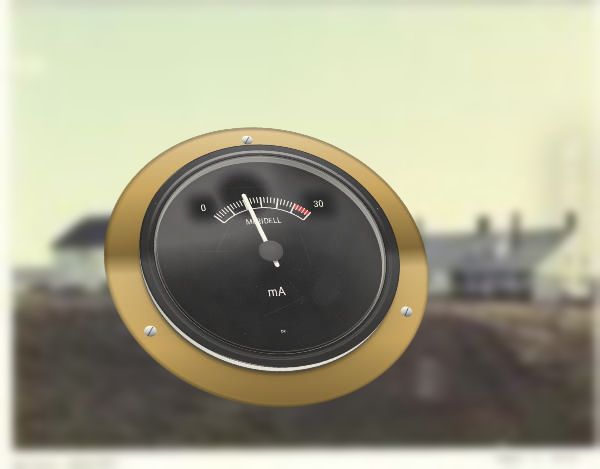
10; mA
